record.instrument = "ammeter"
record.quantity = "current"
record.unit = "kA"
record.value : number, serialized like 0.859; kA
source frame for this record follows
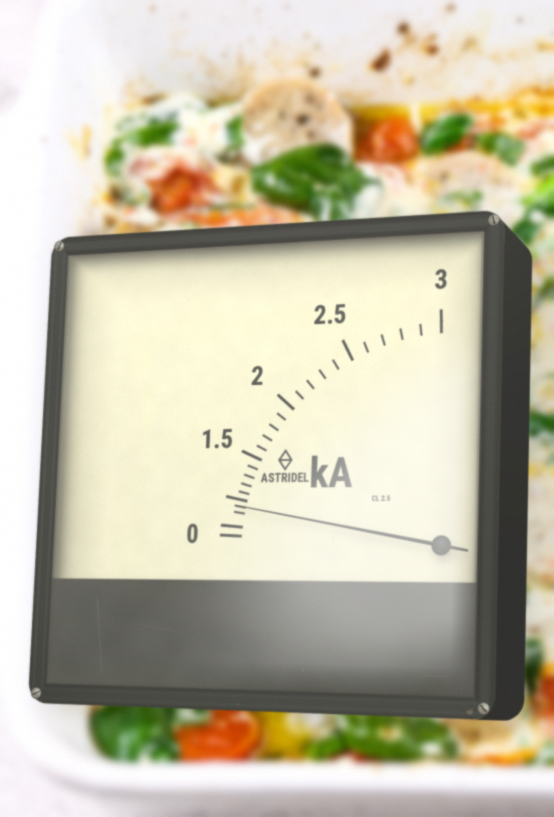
0.9; kA
